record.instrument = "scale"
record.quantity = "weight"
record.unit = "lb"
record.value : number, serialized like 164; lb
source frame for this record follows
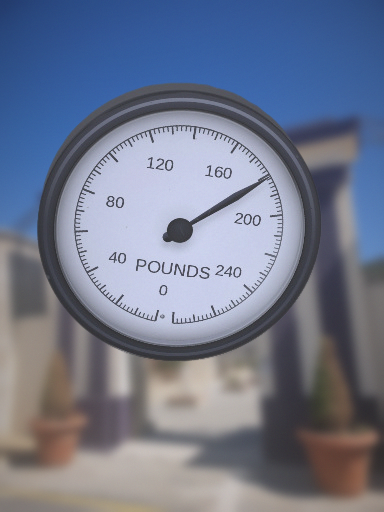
180; lb
